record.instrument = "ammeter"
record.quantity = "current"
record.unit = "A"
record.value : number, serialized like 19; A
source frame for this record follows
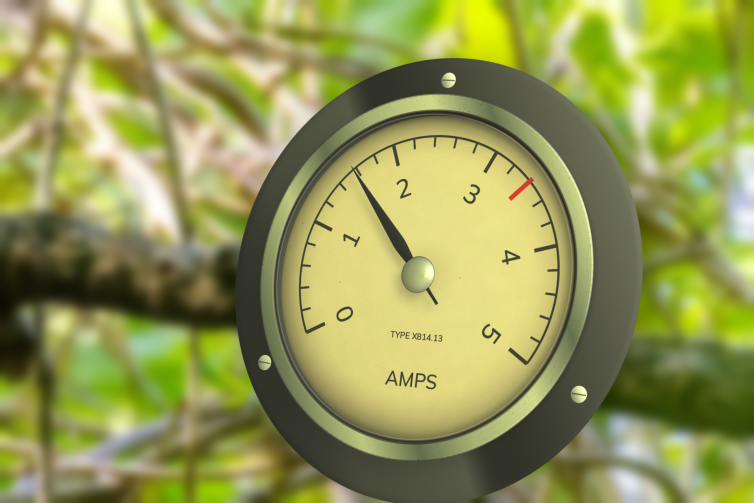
1.6; A
